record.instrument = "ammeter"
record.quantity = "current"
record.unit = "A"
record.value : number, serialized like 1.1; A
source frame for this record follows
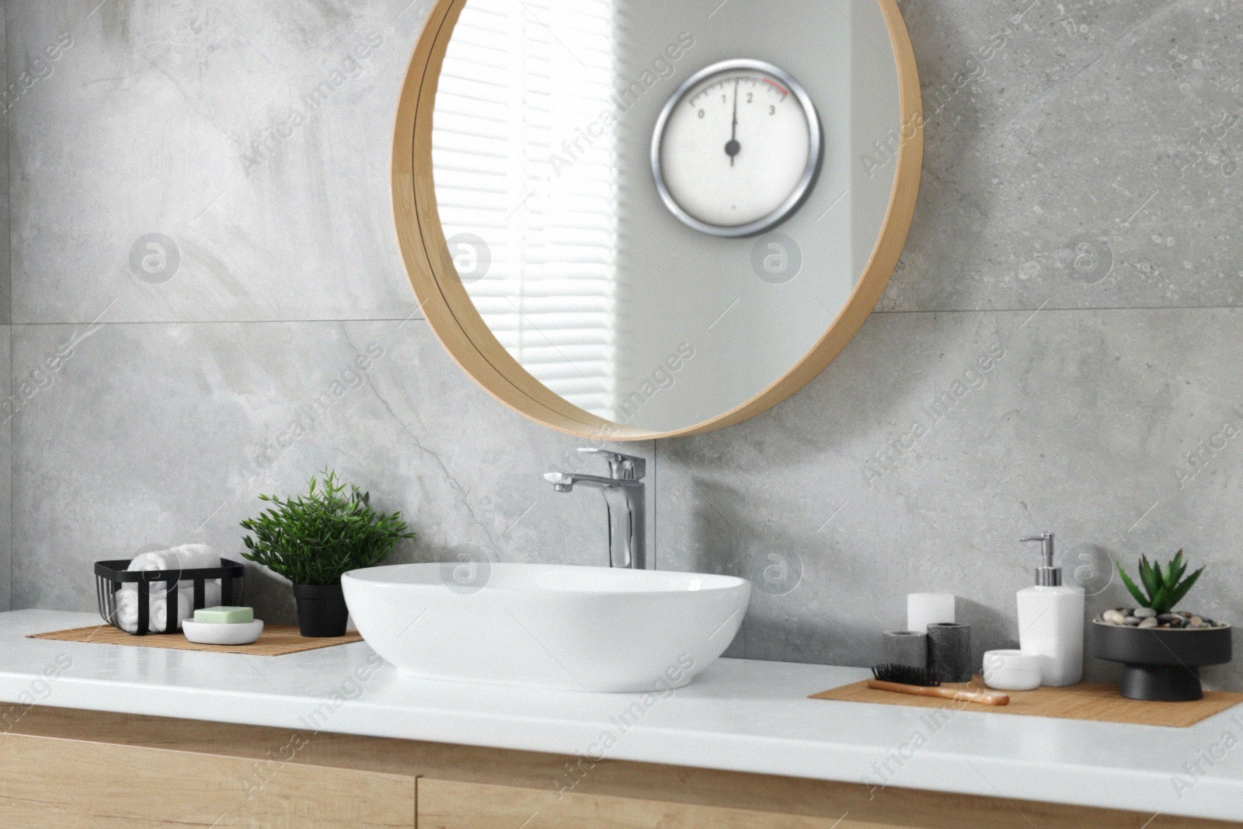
1.5; A
